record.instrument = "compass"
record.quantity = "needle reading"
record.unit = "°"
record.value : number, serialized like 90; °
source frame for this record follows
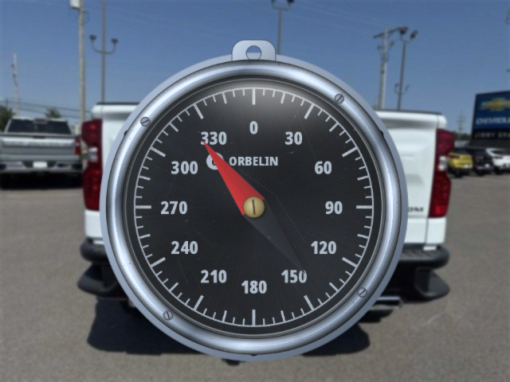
322.5; °
